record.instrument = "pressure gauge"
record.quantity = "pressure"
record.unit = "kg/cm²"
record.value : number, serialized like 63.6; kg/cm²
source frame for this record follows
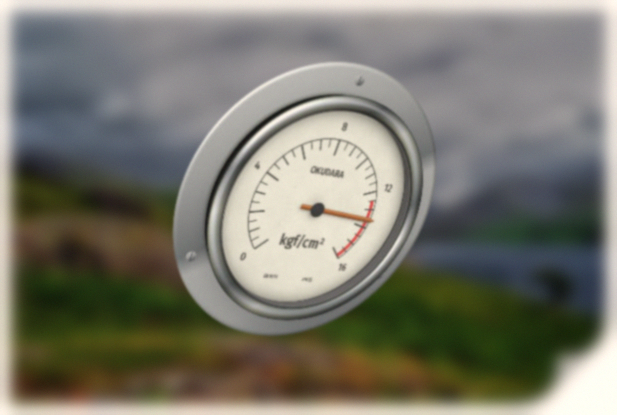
13.5; kg/cm²
